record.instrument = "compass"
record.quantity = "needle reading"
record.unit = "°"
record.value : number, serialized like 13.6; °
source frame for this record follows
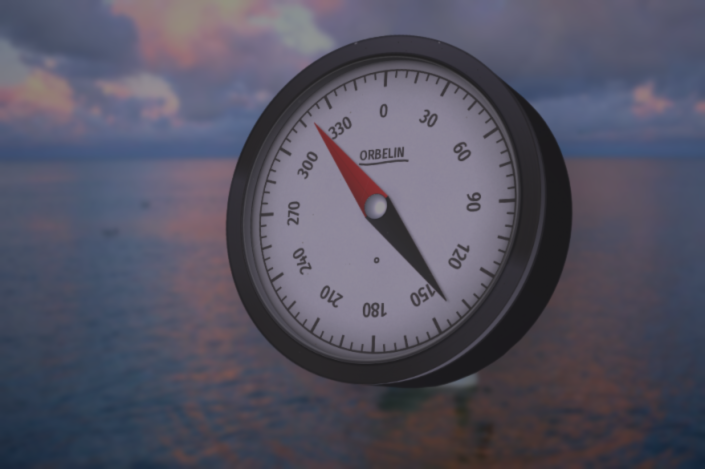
320; °
